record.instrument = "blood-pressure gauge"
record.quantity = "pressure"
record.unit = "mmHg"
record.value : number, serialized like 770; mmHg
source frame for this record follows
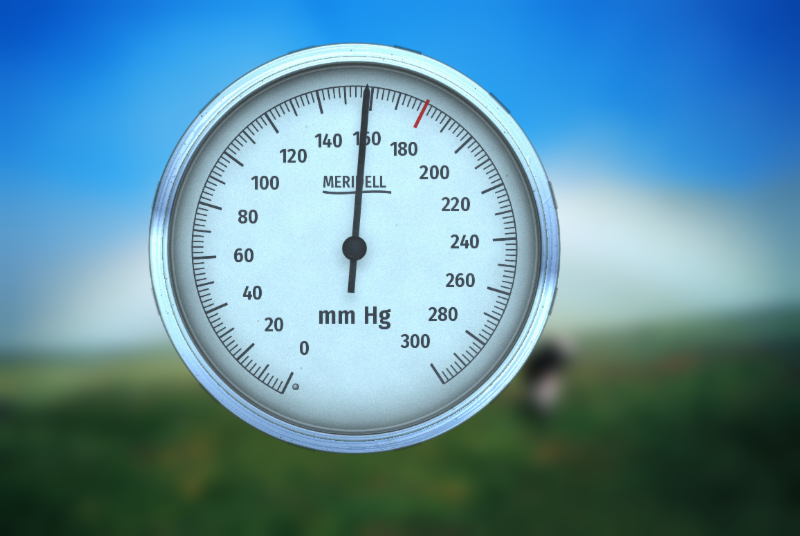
158; mmHg
